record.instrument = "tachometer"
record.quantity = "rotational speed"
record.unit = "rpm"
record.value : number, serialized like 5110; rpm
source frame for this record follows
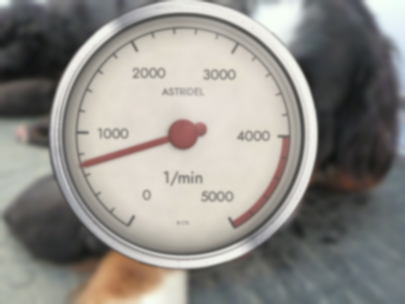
700; rpm
